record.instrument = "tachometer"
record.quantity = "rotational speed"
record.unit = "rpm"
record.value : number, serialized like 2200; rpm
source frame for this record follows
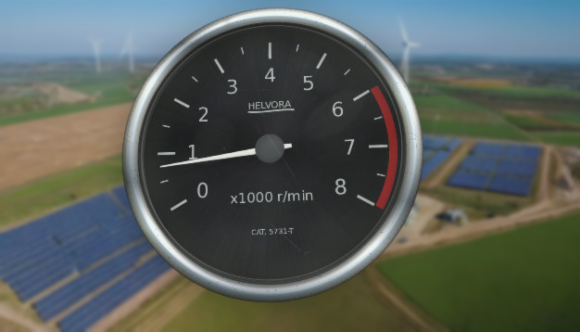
750; rpm
